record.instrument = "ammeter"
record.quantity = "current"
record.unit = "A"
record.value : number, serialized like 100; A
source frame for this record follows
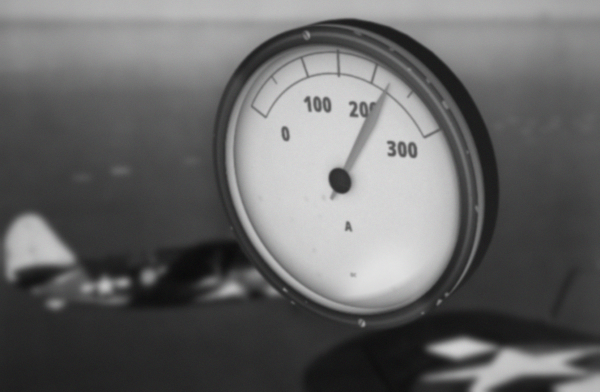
225; A
